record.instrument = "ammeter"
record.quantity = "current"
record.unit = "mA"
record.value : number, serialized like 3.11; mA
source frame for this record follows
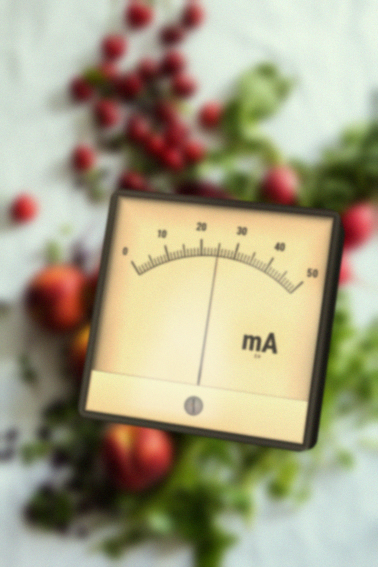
25; mA
